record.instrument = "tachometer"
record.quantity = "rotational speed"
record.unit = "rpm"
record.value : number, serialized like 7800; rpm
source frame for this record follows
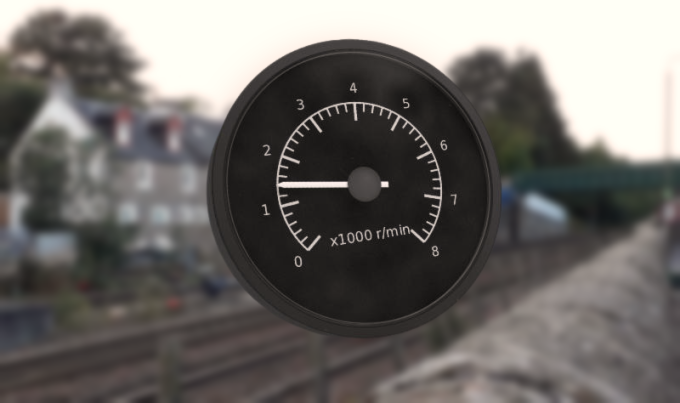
1400; rpm
